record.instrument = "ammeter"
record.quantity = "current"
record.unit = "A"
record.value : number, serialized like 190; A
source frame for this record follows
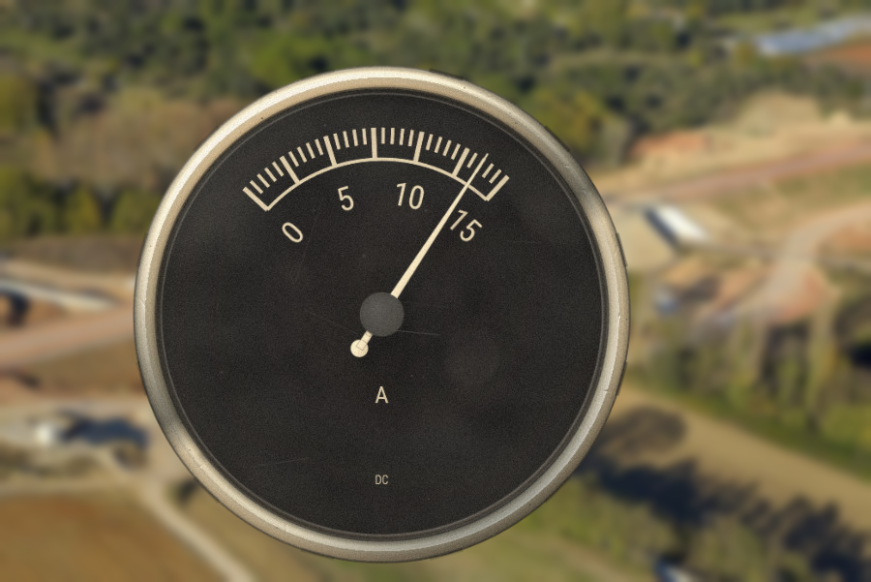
13.5; A
